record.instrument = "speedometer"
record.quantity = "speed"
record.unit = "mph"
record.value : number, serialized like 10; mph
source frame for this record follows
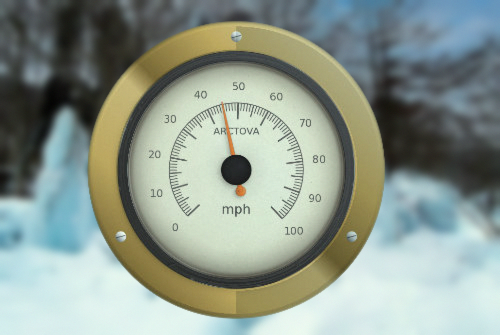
45; mph
